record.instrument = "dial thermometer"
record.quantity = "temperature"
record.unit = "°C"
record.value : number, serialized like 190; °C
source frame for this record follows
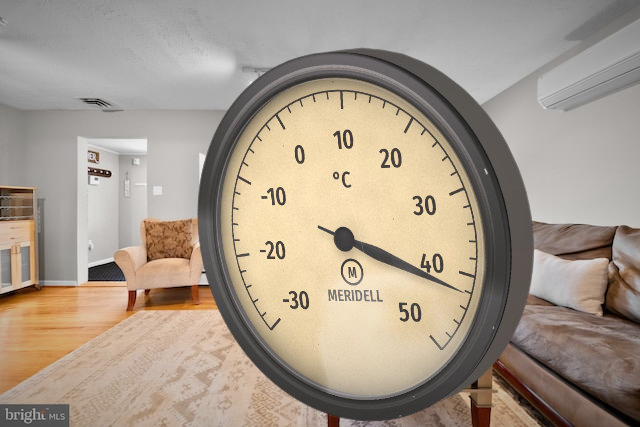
42; °C
